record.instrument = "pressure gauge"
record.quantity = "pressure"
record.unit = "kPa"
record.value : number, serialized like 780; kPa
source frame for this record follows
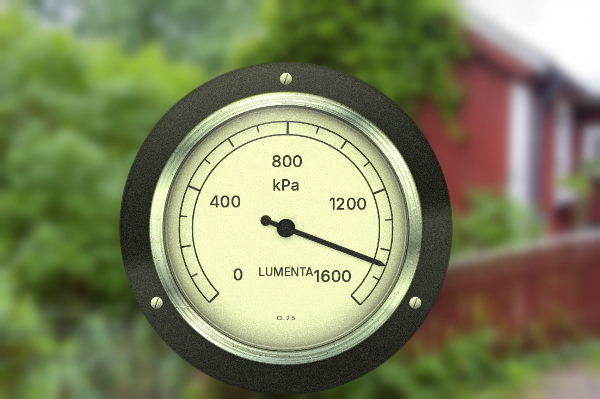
1450; kPa
